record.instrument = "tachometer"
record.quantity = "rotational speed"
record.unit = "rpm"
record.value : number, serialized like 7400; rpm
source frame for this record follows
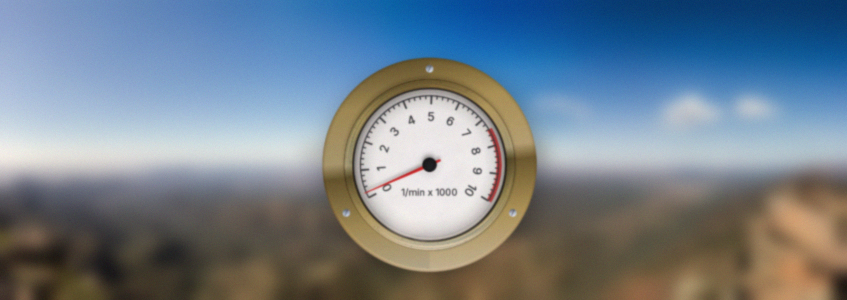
200; rpm
